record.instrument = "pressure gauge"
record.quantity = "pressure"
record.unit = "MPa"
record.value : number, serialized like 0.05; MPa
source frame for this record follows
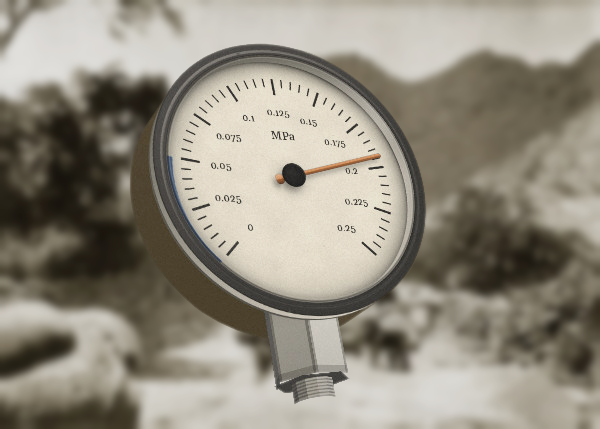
0.195; MPa
